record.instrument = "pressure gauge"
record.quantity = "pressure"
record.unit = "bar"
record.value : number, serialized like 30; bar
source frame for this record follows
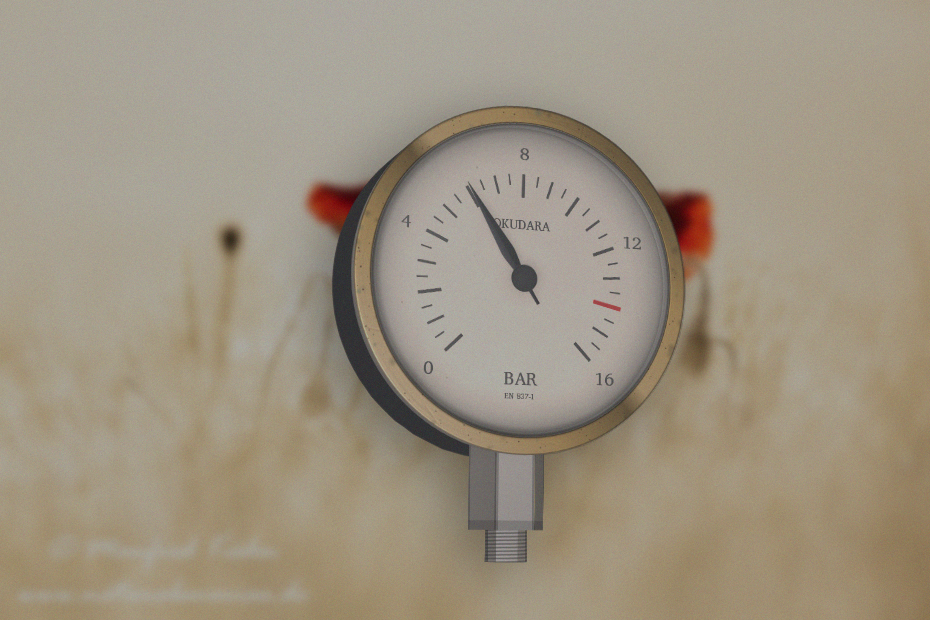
6; bar
